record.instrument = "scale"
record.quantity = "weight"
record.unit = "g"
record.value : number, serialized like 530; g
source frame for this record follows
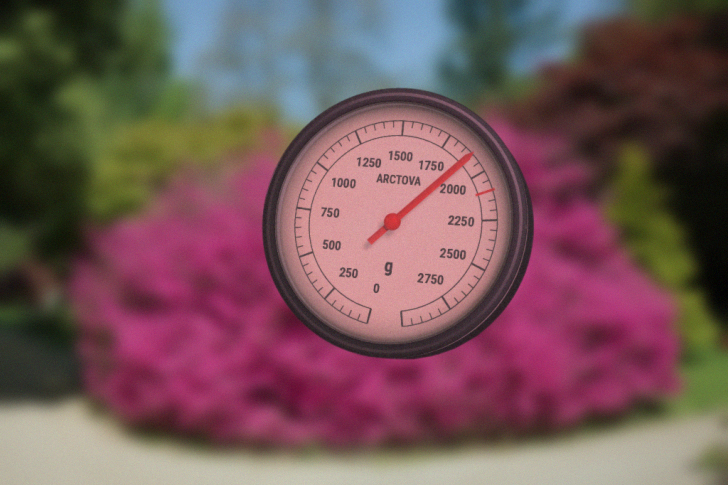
1900; g
